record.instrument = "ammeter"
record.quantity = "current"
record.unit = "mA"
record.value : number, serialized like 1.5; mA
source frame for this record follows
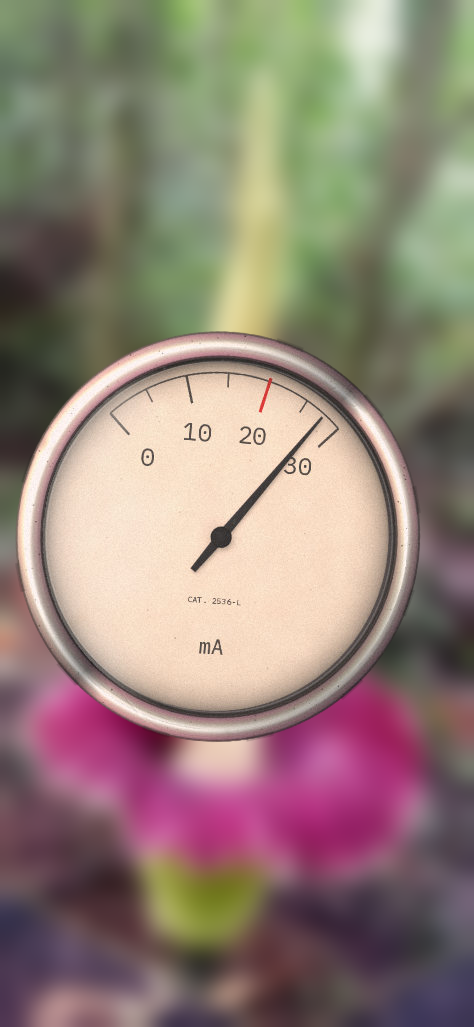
27.5; mA
